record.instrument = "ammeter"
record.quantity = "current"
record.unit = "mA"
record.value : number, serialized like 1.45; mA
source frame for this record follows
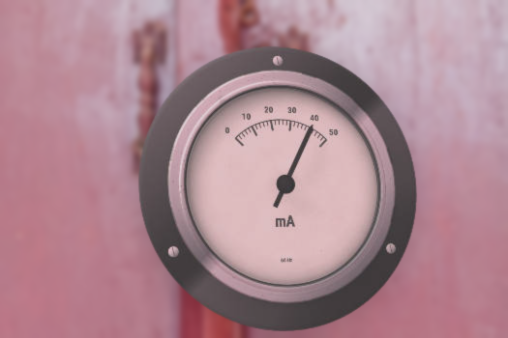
40; mA
